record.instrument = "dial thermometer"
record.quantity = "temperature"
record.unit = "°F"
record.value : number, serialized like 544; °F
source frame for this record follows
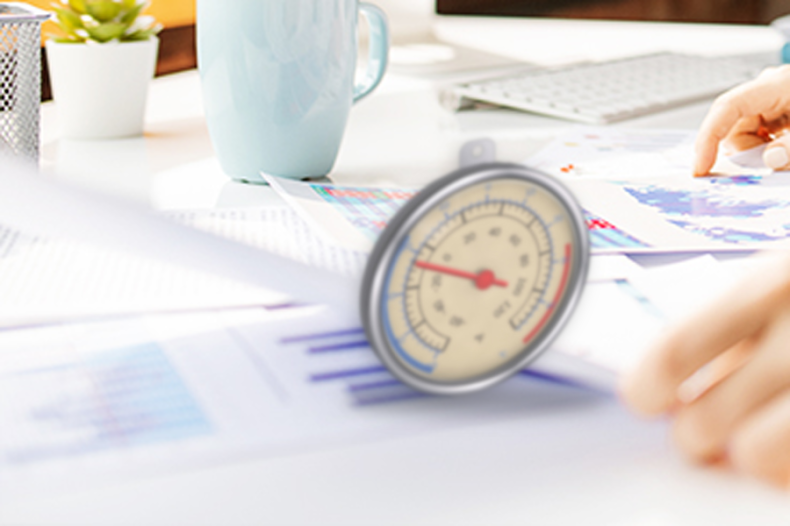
-8; °F
